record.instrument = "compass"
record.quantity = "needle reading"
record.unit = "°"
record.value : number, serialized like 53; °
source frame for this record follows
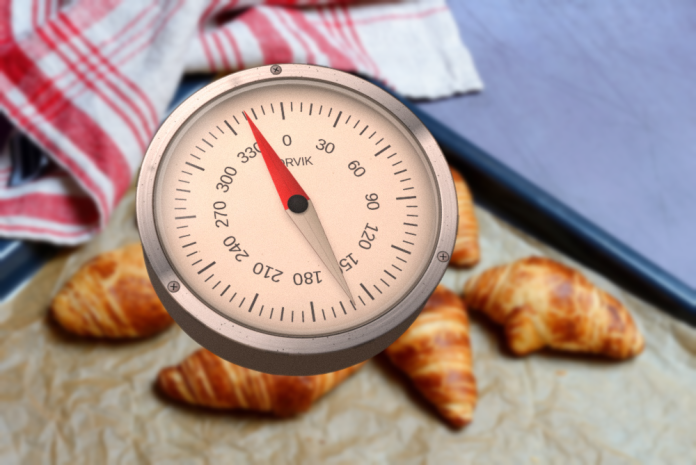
340; °
